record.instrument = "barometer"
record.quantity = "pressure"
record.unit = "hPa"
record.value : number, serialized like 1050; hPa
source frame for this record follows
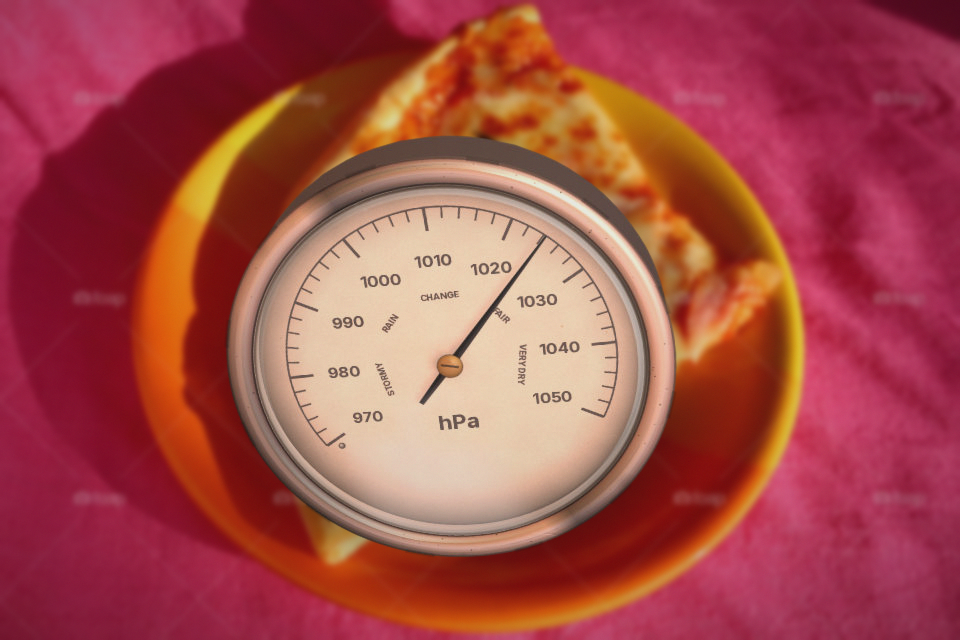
1024; hPa
